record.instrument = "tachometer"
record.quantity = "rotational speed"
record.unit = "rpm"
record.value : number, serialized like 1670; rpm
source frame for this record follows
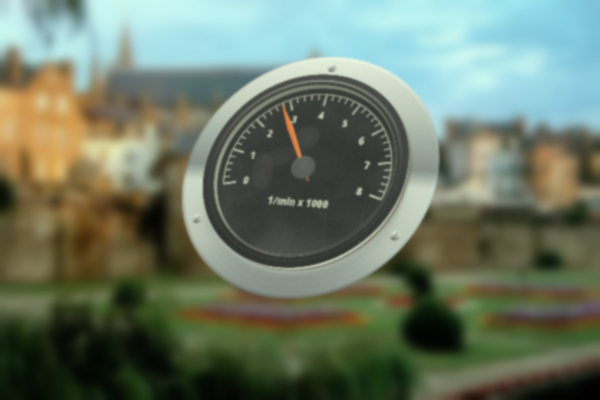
2800; rpm
